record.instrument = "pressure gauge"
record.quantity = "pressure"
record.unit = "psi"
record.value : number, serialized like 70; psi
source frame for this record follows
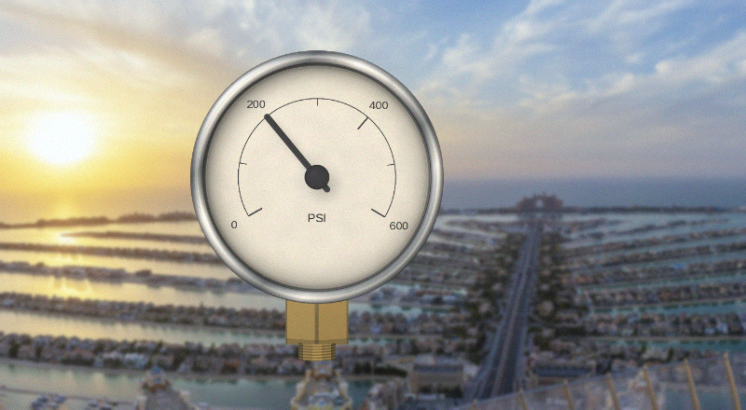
200; psi
